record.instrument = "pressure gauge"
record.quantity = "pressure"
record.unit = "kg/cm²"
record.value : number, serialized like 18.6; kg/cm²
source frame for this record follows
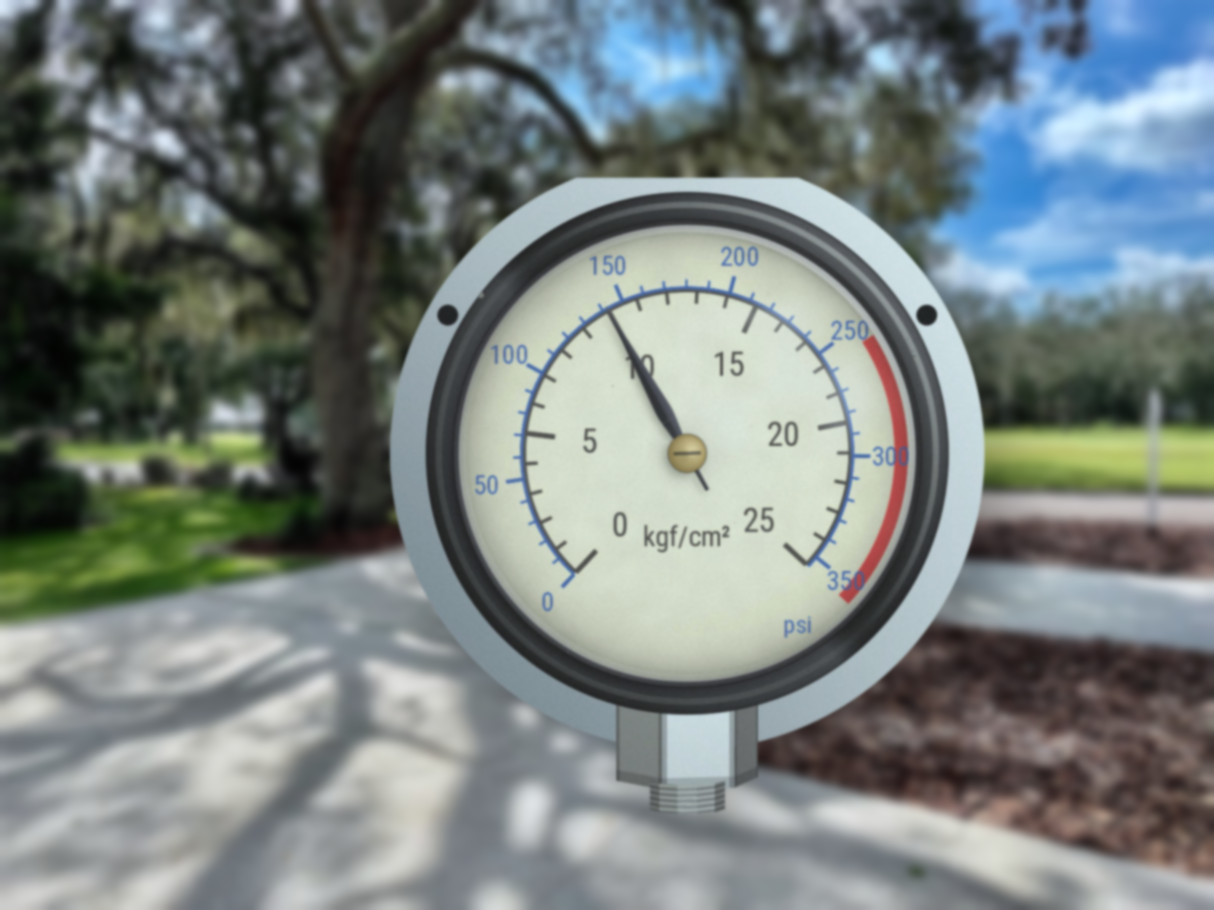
10; kg/cm²
